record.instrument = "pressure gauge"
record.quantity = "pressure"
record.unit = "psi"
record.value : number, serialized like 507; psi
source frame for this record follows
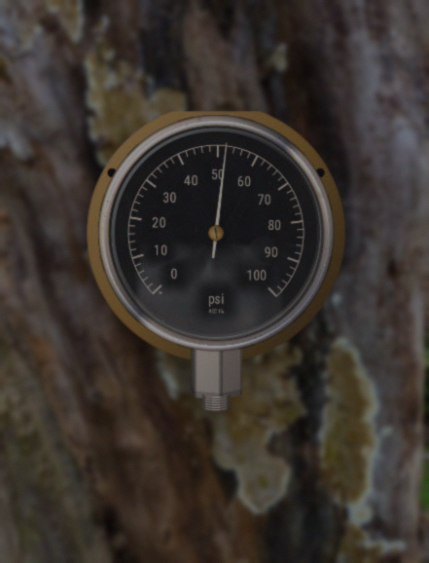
52; psi
